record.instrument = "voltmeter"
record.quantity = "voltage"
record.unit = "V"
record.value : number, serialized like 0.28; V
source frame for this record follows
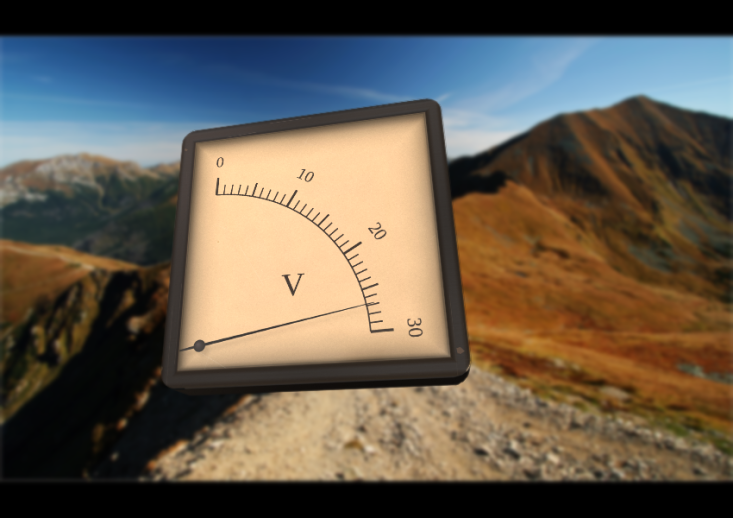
27; V
